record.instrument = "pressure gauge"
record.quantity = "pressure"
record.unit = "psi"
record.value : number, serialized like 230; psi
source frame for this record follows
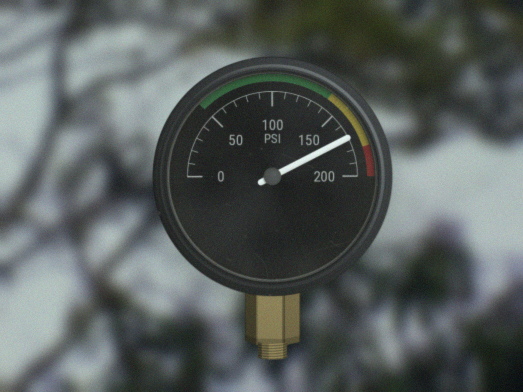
170; psi
